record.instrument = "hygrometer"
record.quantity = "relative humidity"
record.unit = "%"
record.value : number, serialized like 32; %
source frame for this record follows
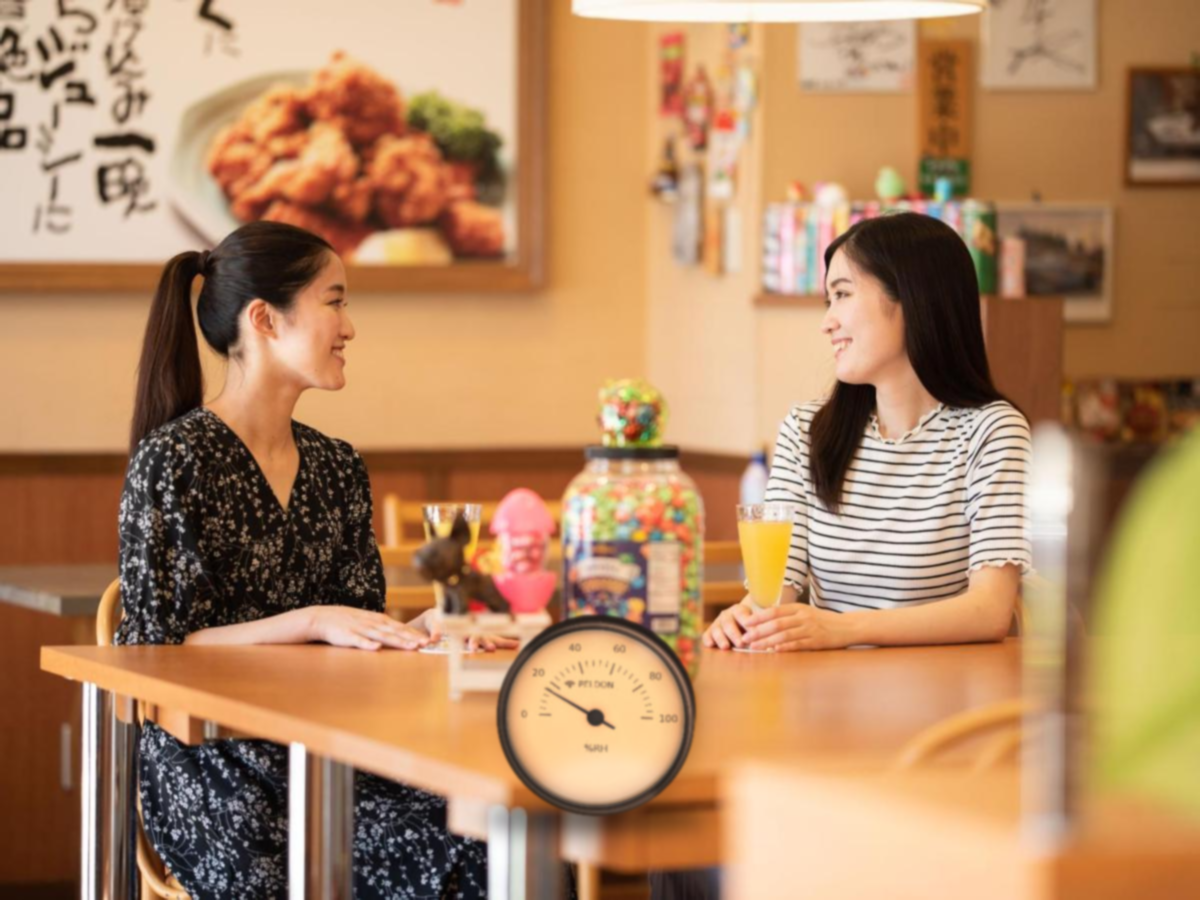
16; %
